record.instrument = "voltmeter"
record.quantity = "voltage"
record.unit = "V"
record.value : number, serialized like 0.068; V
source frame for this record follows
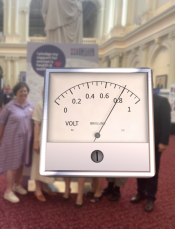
0.8; V
